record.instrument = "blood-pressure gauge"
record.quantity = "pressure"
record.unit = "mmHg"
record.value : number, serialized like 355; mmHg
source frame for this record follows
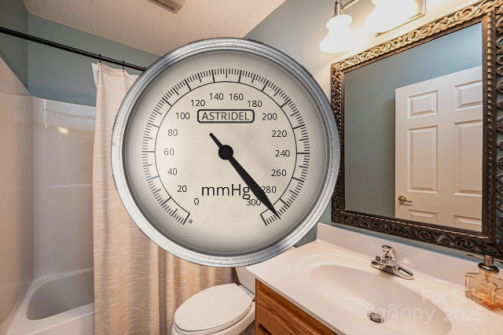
290; mmHg
